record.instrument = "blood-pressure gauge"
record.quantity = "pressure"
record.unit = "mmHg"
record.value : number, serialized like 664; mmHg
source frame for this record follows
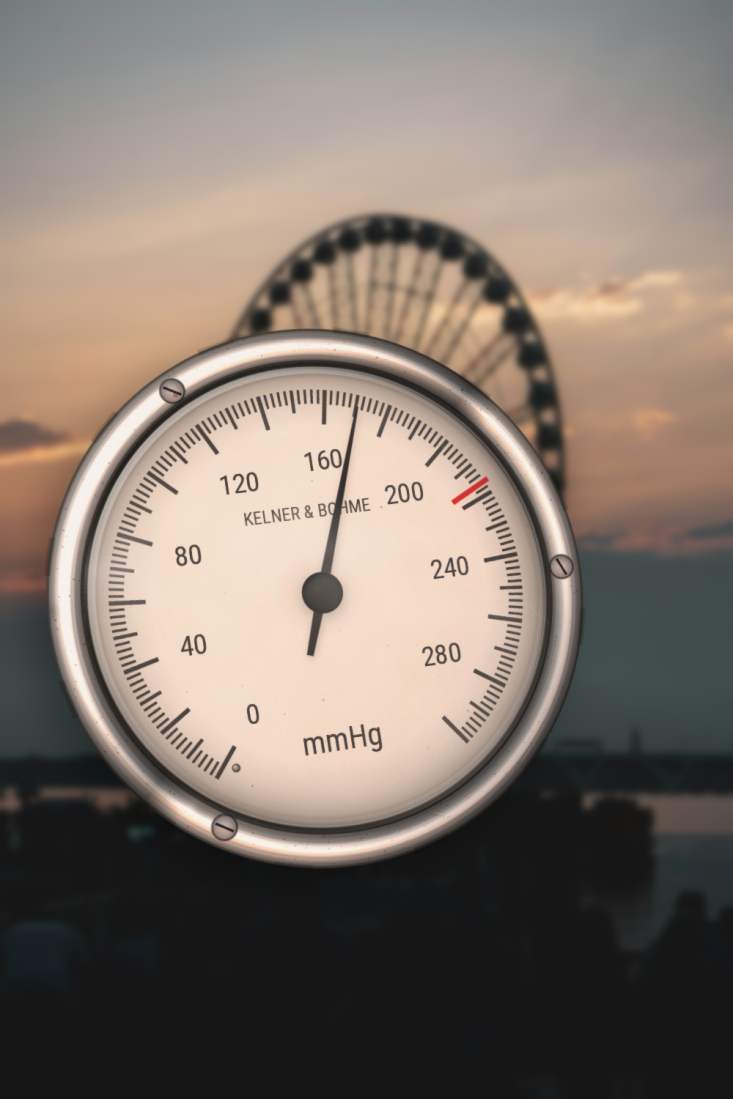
170; mmHg
